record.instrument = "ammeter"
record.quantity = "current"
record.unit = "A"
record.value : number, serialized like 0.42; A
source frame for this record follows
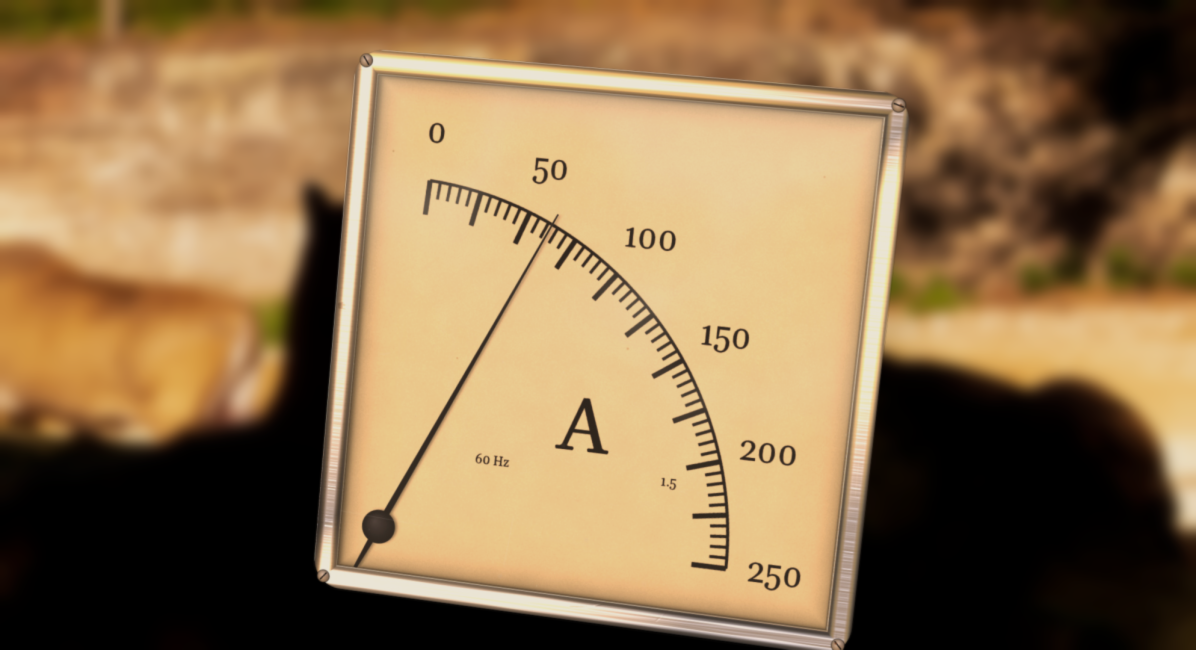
62.5; A
